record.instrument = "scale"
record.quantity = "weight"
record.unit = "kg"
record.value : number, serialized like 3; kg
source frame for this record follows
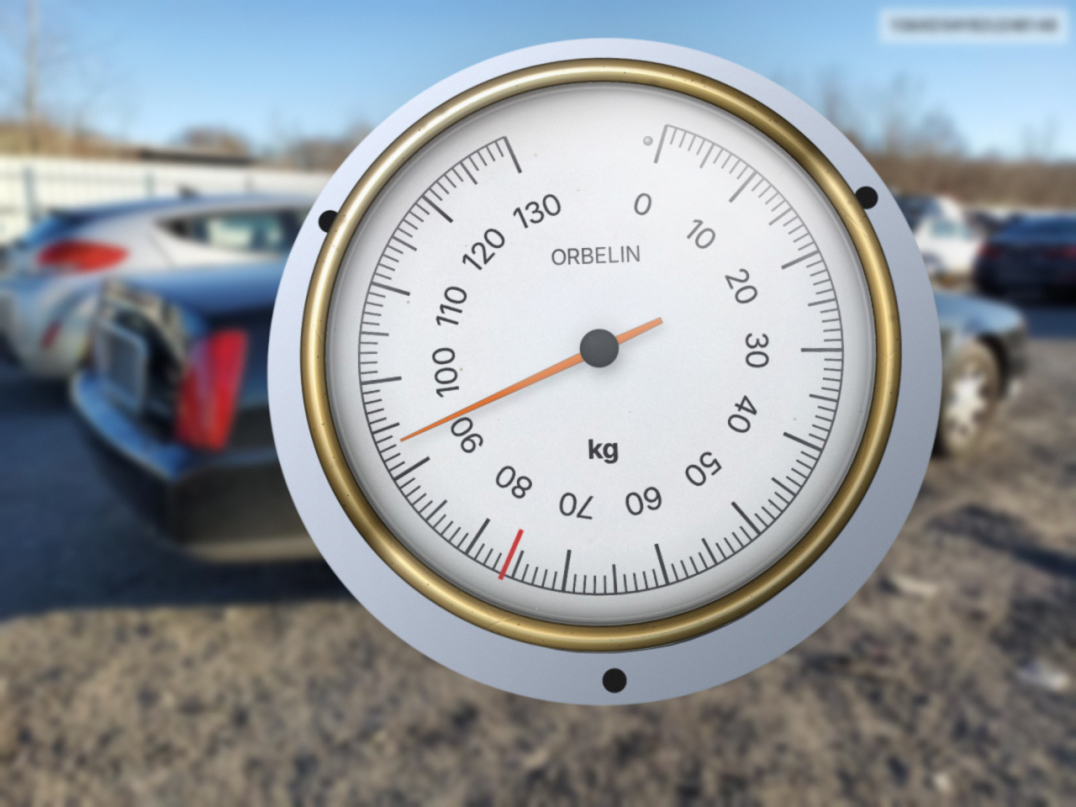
93; kg
